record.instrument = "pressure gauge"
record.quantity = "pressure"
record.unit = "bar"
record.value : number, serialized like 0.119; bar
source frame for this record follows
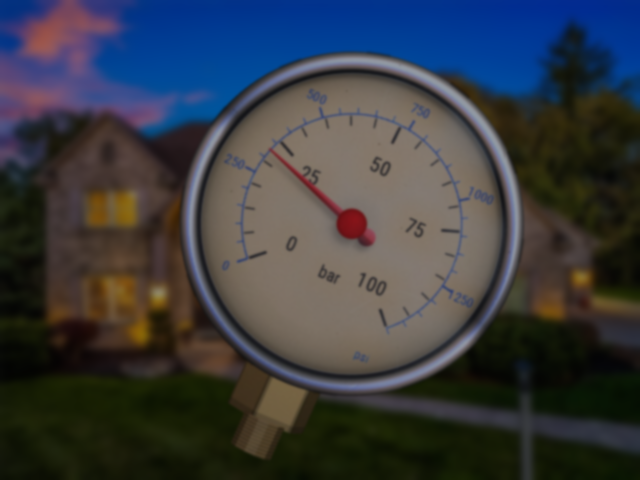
22.5; bar
